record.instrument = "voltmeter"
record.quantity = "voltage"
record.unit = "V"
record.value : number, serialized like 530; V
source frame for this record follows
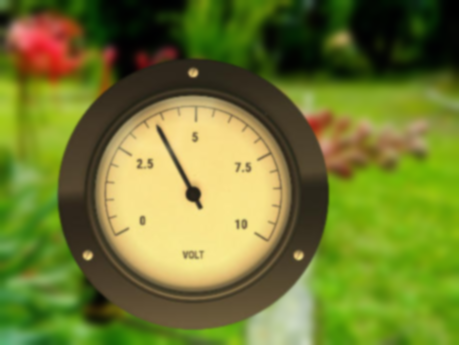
3.75; V
